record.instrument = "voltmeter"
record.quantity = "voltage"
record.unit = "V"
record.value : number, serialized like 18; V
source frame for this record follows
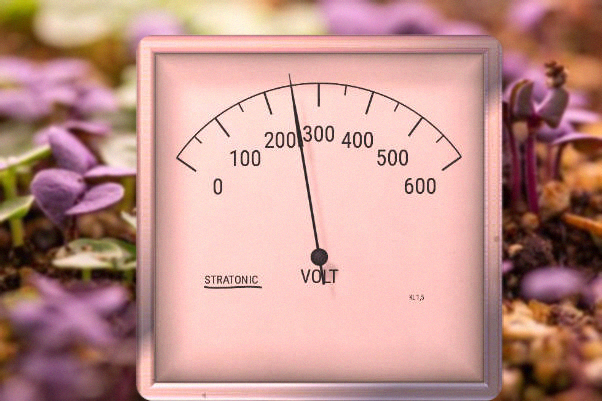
250; V
